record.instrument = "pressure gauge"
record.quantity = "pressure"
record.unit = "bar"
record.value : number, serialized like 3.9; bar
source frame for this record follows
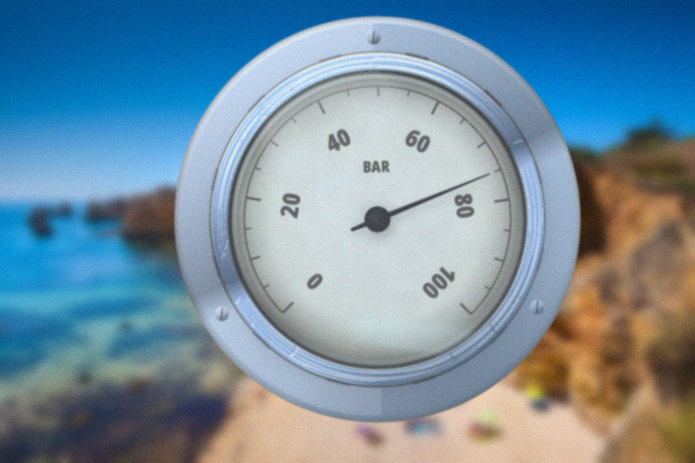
75; bar
